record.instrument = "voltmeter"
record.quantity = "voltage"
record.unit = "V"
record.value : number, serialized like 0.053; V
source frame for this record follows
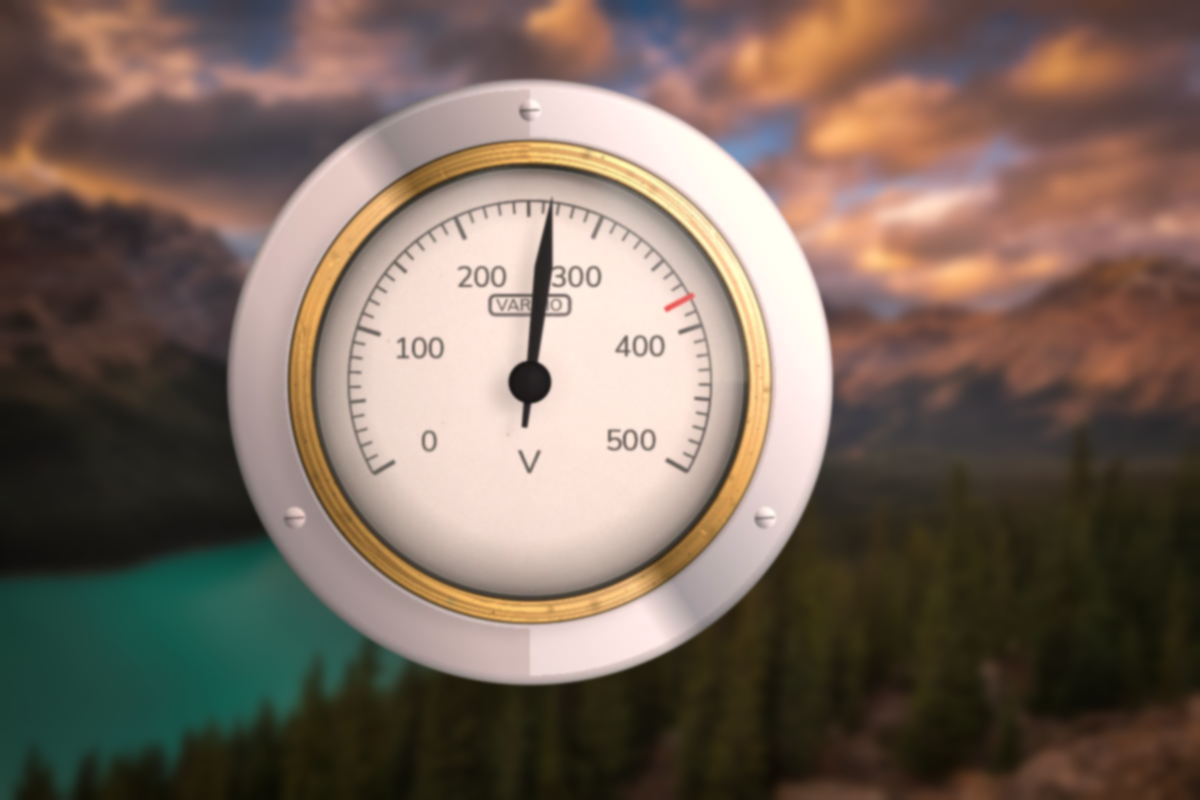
265; V
